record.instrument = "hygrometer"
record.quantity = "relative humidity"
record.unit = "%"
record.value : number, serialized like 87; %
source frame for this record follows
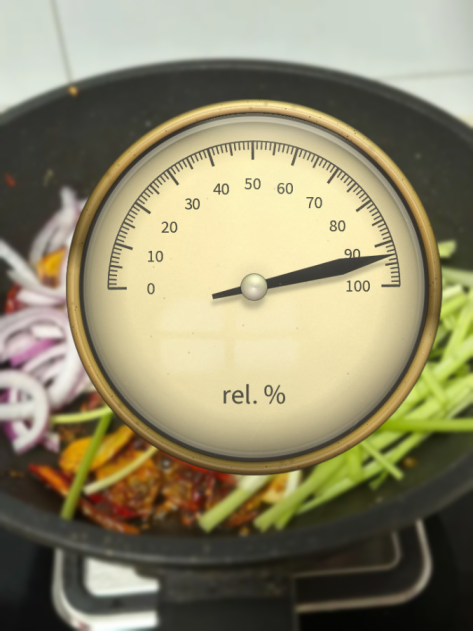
93; %
